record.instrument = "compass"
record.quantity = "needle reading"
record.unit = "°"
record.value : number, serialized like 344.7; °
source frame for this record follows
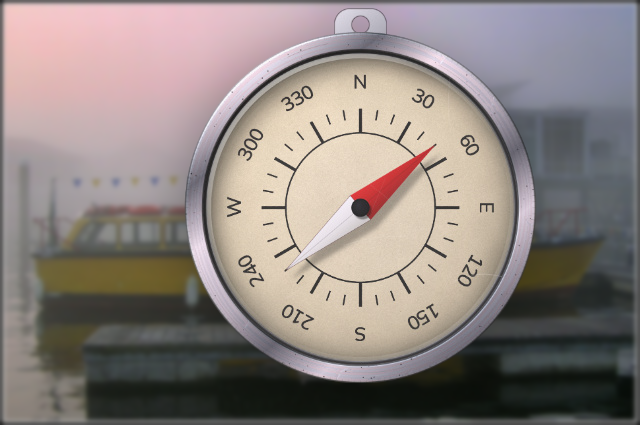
50; °
